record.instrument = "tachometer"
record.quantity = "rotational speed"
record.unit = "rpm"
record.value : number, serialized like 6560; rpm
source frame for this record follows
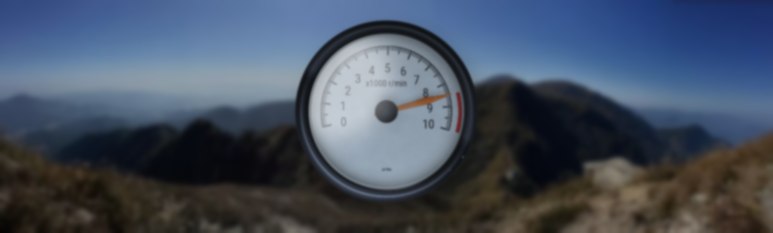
8500; rpm
